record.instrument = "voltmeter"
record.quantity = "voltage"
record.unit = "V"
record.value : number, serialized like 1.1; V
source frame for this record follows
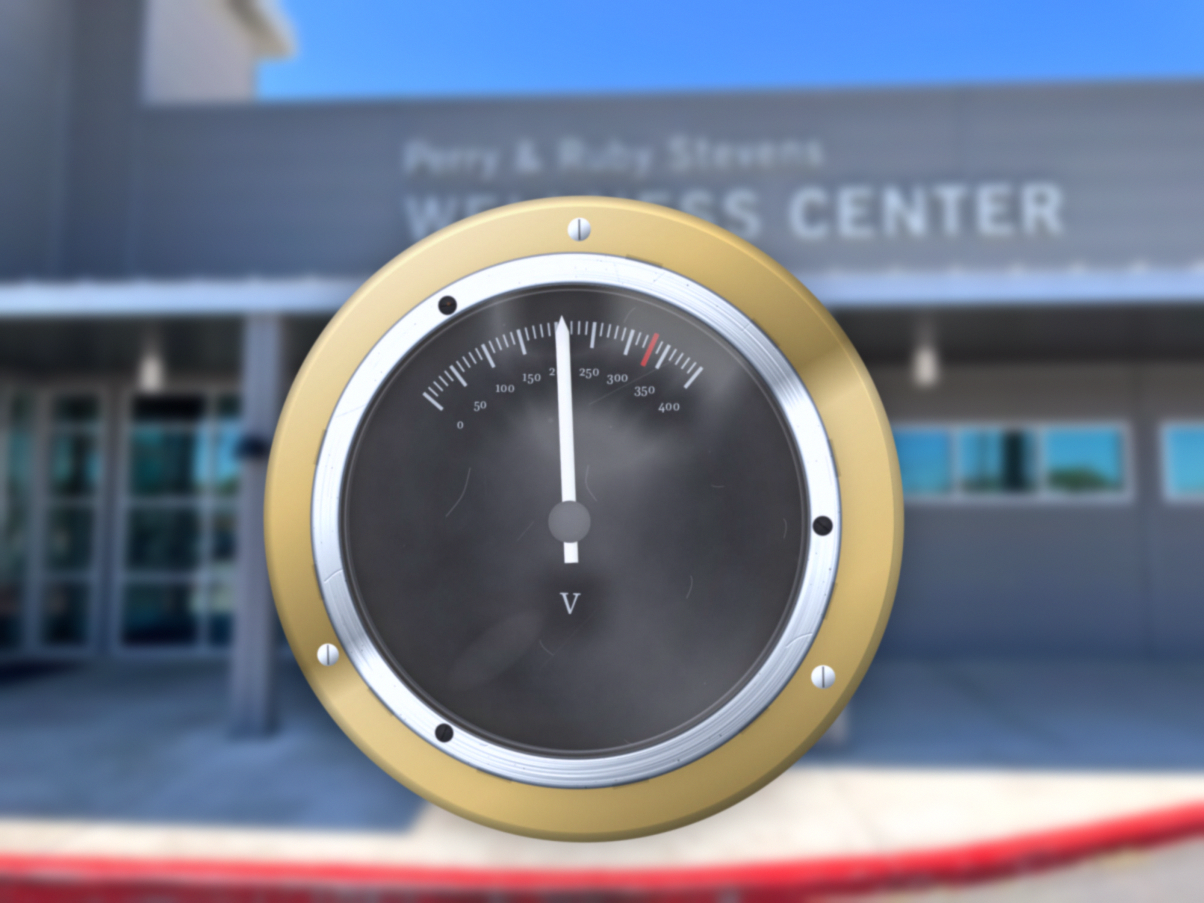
210; V
